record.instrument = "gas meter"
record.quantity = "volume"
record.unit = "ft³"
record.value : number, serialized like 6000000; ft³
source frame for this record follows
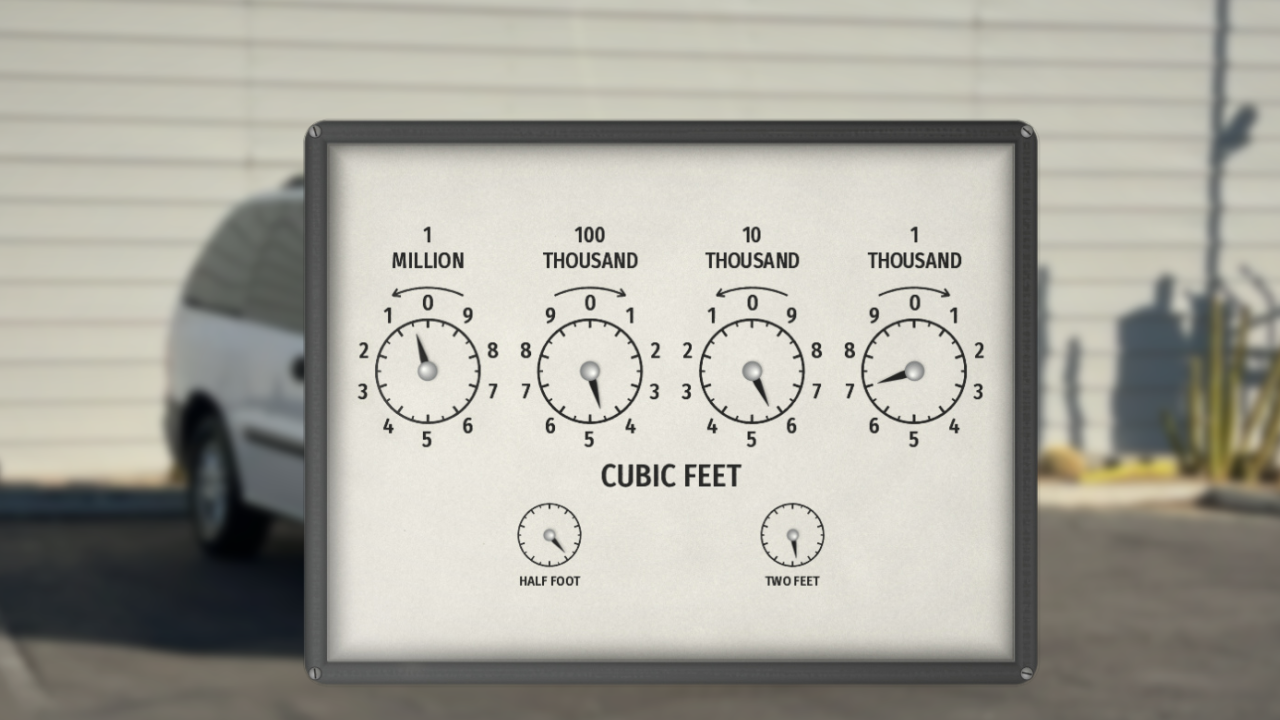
45700; ft³
